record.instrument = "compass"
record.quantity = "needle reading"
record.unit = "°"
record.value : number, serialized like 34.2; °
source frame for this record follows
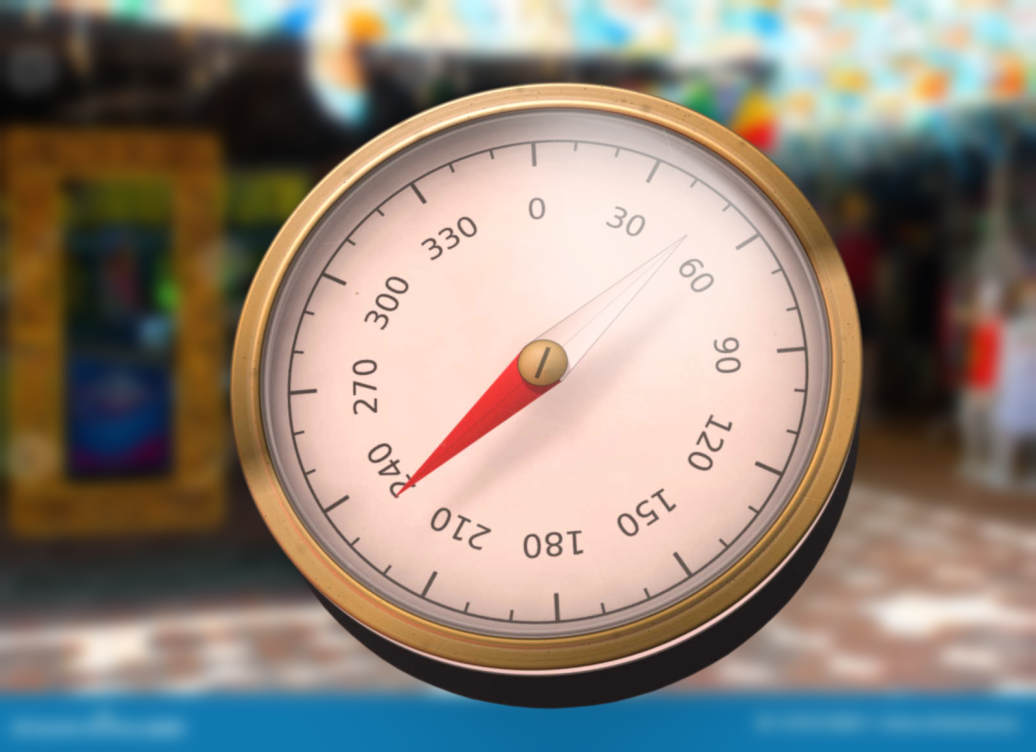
230; °
